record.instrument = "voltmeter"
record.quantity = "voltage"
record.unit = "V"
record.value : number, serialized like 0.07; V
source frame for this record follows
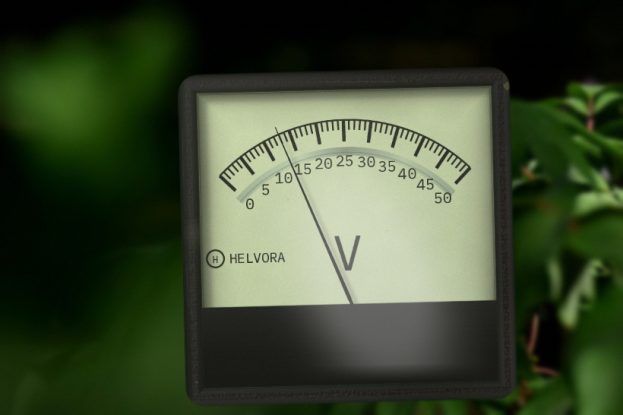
13; V
